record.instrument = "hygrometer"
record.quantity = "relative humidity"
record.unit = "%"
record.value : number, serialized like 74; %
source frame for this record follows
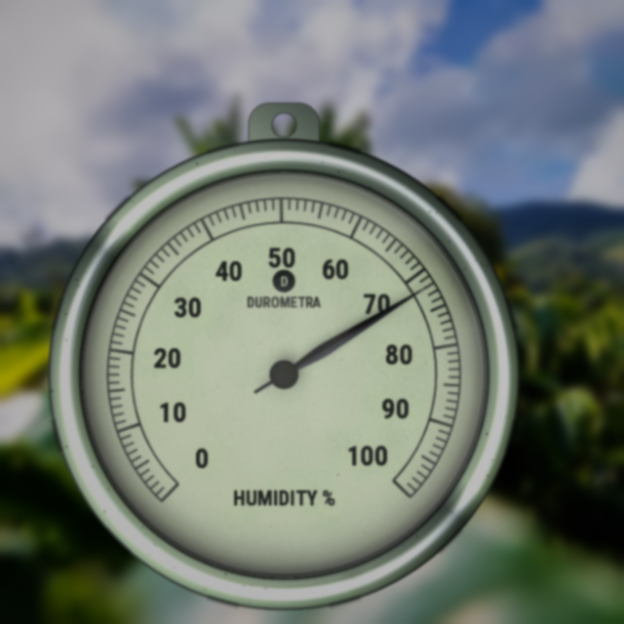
72; %
